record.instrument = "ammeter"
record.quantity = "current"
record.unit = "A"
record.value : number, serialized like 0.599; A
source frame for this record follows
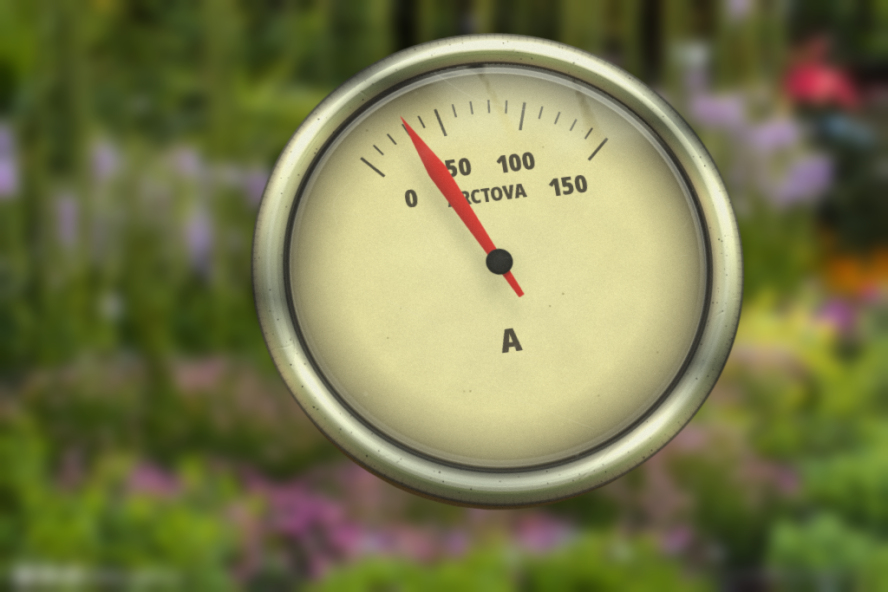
30; A
